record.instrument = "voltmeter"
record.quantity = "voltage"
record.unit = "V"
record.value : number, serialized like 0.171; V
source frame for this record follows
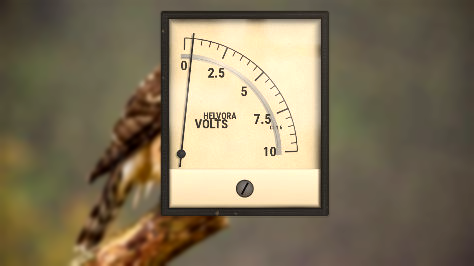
0.5; V
